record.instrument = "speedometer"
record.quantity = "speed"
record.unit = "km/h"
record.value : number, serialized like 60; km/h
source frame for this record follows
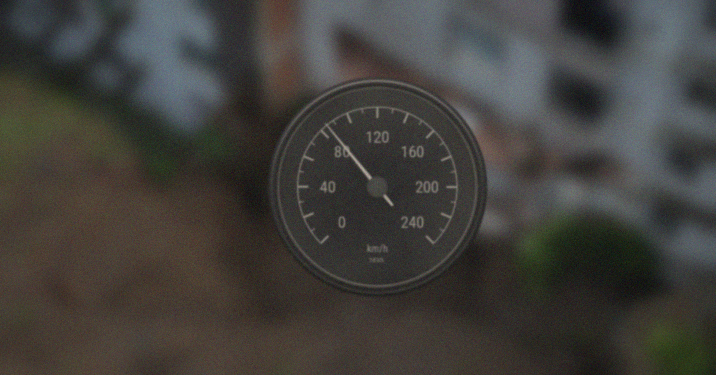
85; km/h
